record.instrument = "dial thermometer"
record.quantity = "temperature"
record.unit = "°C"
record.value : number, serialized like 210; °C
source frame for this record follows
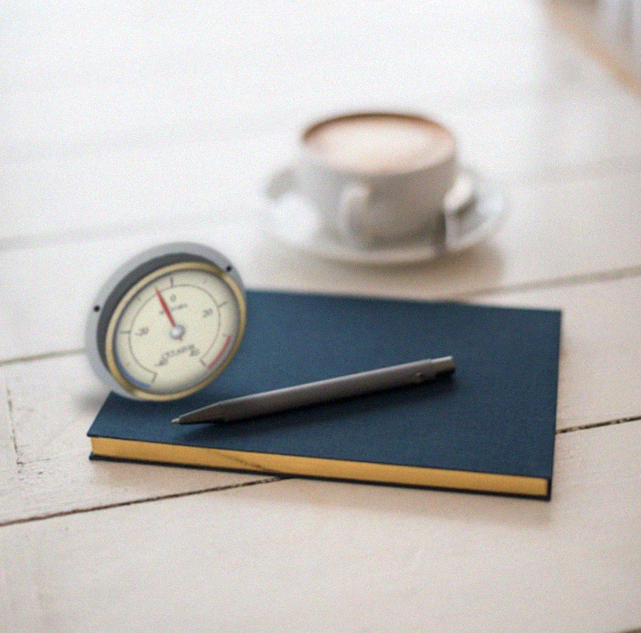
-5; °C
